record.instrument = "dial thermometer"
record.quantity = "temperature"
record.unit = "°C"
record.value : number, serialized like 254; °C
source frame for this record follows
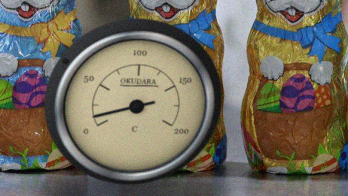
12.5; °C
